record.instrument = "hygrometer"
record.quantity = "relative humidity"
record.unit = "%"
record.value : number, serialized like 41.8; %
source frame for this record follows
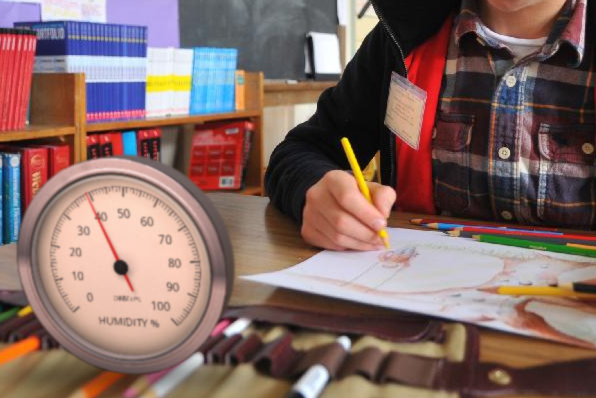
40; %
